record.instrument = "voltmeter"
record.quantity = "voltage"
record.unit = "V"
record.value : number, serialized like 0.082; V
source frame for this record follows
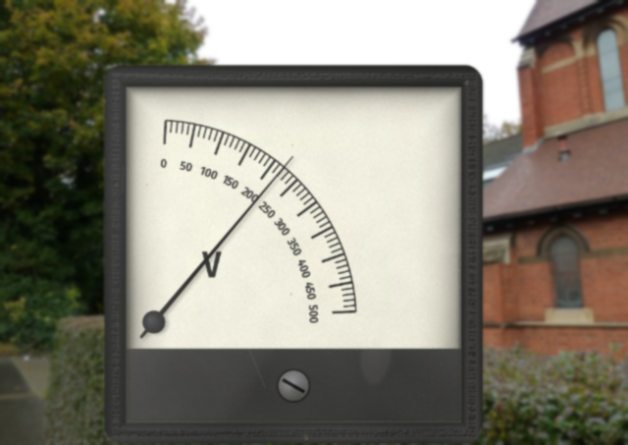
220; V
